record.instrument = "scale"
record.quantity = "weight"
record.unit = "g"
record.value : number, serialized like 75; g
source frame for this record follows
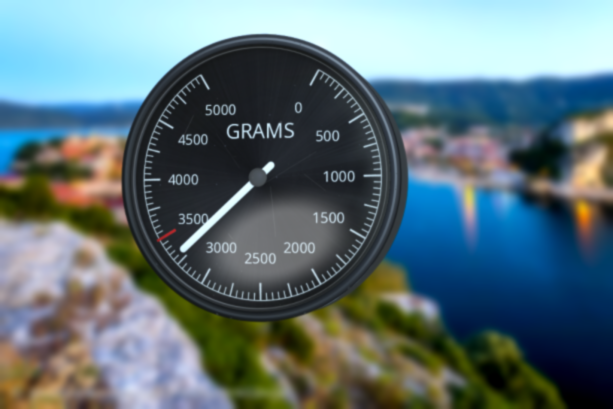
3300; g
